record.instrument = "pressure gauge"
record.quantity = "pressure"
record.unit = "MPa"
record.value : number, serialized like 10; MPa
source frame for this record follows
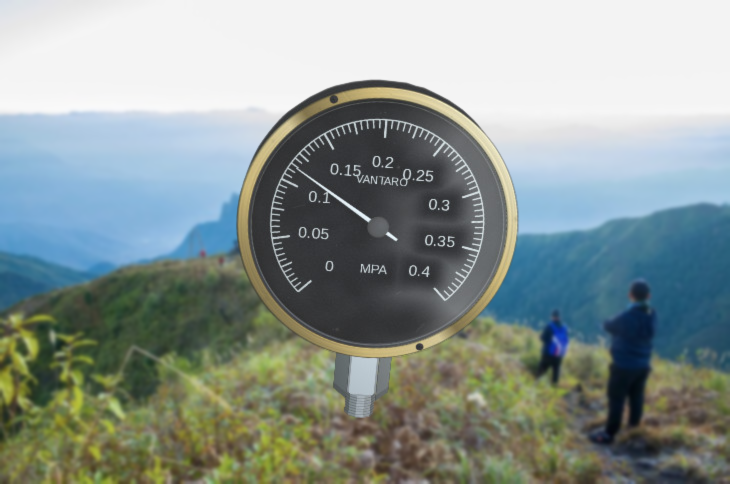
0.115; MPa
